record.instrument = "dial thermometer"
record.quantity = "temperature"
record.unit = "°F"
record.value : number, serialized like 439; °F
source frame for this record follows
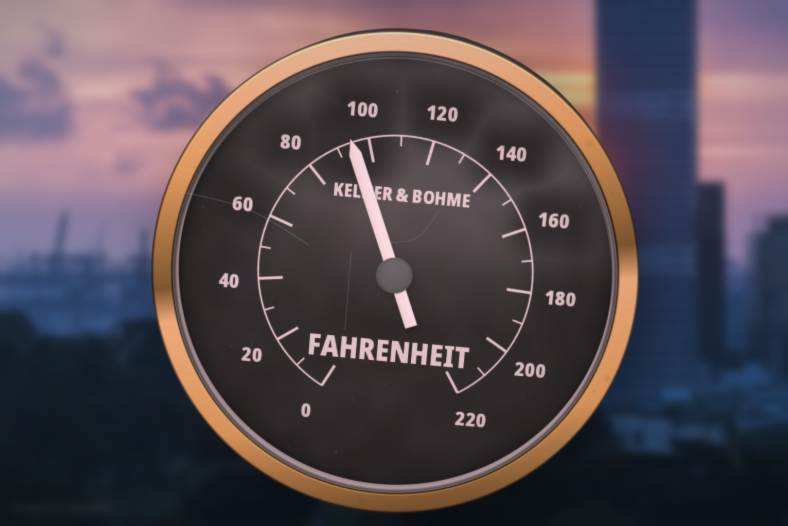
95; °F
